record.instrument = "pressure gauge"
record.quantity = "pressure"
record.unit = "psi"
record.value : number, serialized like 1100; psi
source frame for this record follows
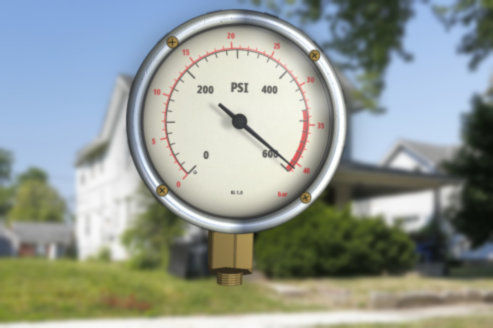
590; psi
